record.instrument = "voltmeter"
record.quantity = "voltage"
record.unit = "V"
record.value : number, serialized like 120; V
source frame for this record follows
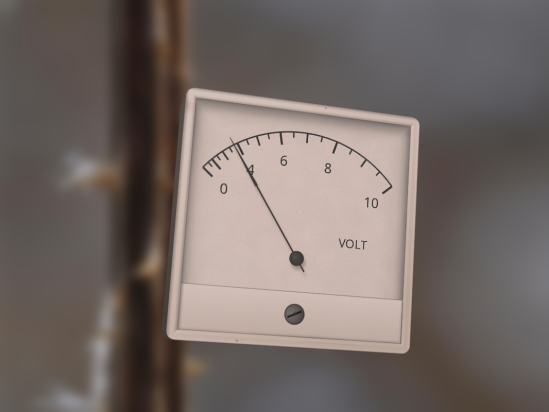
3.75; V
